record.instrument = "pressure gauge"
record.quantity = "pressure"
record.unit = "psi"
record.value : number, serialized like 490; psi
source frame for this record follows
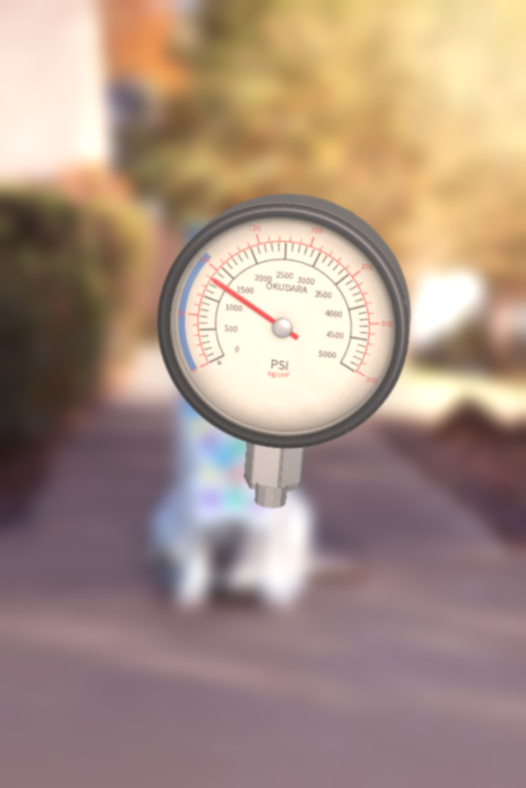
1300; psi
